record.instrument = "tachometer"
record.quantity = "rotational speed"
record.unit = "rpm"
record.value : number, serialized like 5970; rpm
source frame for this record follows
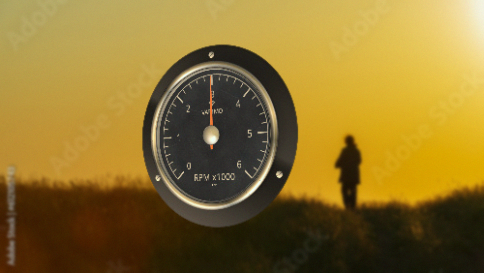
3000; rpm
